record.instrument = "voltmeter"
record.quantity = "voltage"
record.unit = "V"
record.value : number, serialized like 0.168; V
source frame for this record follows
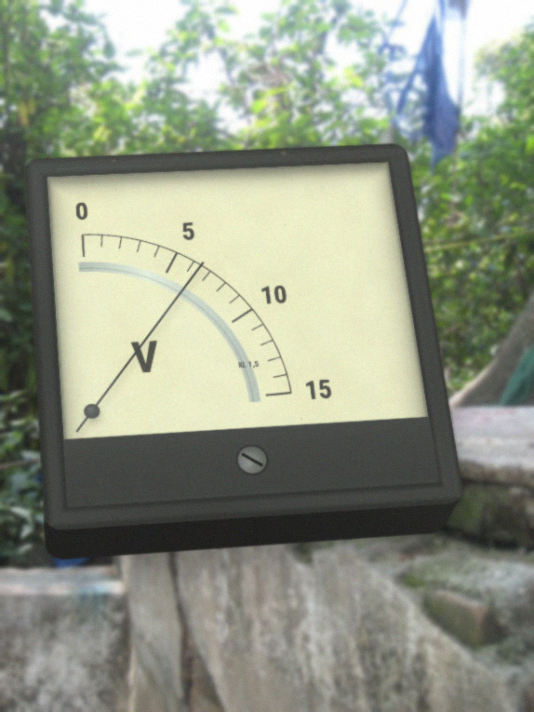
6.5; V
